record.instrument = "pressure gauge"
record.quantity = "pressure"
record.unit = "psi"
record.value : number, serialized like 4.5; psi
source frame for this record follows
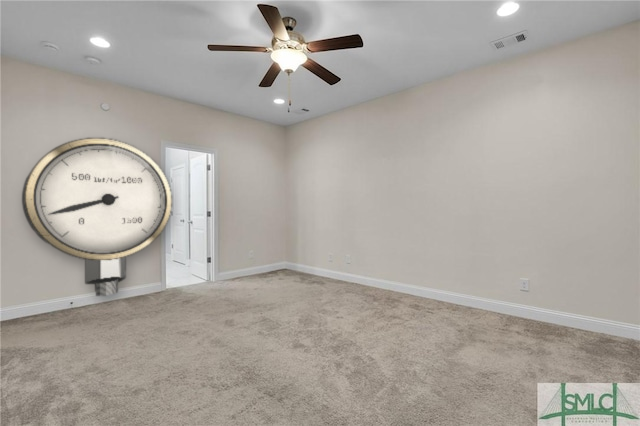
150; psi
